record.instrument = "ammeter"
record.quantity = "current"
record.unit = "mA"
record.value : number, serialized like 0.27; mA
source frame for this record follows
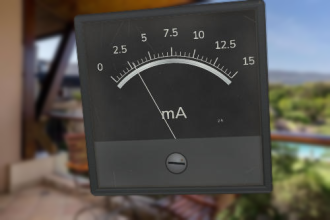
3; mA
